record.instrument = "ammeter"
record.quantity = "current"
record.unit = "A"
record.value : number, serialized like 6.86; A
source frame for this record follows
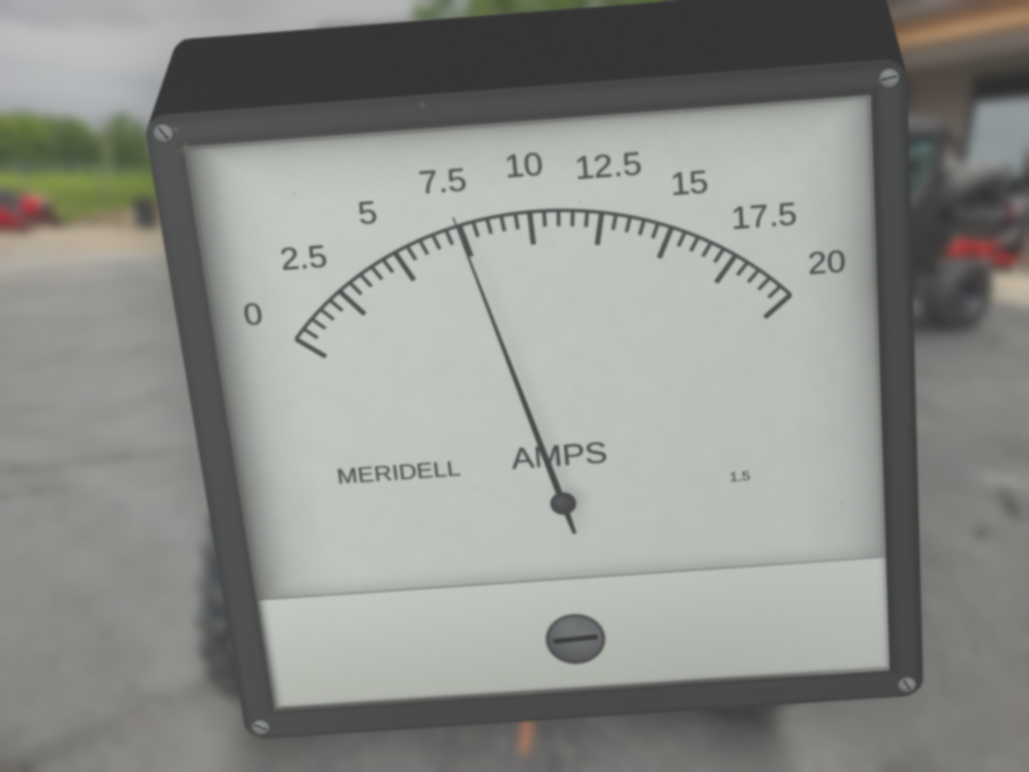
7.5; A
